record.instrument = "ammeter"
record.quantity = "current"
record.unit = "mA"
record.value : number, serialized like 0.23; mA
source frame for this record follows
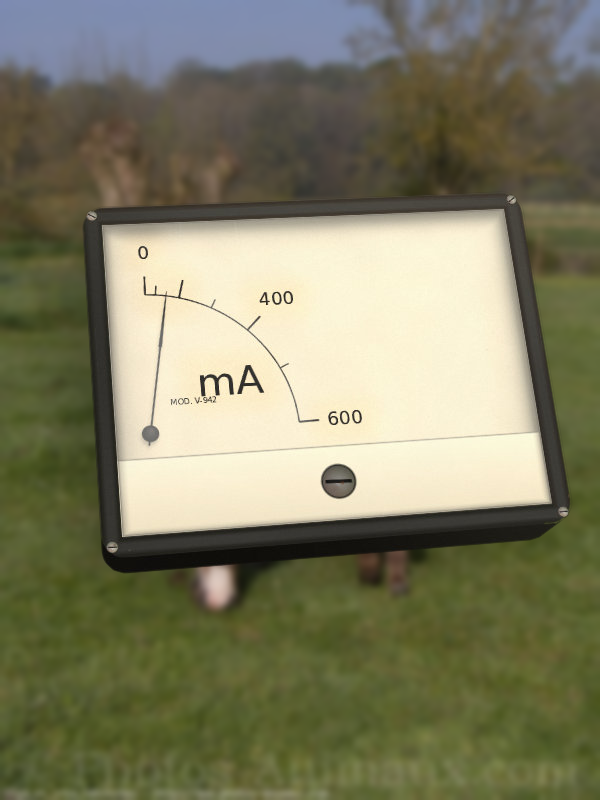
150; mA
